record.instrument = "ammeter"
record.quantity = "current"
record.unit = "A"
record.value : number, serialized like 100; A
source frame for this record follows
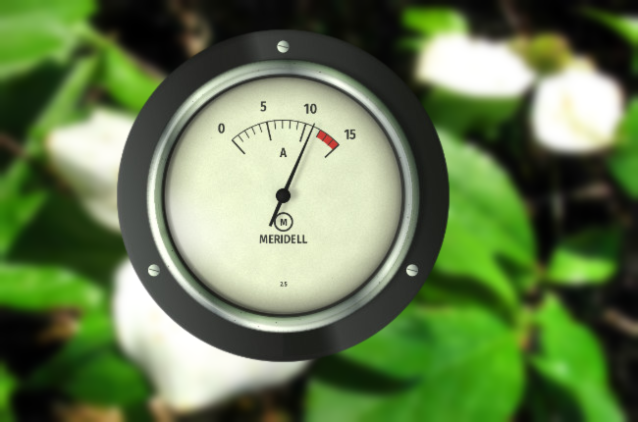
11; A
